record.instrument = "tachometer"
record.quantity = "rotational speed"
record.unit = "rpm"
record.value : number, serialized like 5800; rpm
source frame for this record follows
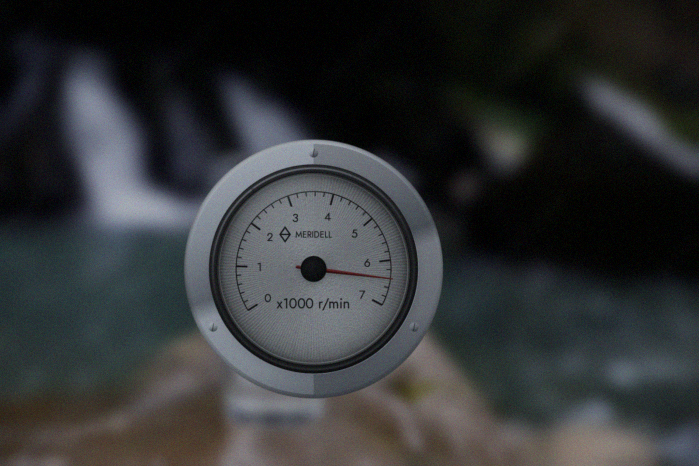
6400; rpm
